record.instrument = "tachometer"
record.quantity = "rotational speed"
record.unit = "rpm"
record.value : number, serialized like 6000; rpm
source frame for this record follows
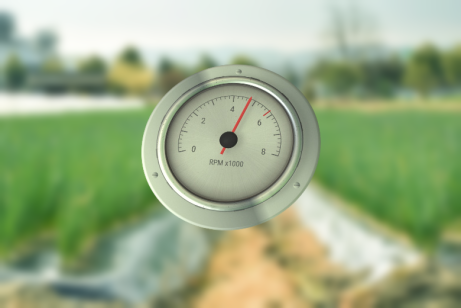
4800; rpm
